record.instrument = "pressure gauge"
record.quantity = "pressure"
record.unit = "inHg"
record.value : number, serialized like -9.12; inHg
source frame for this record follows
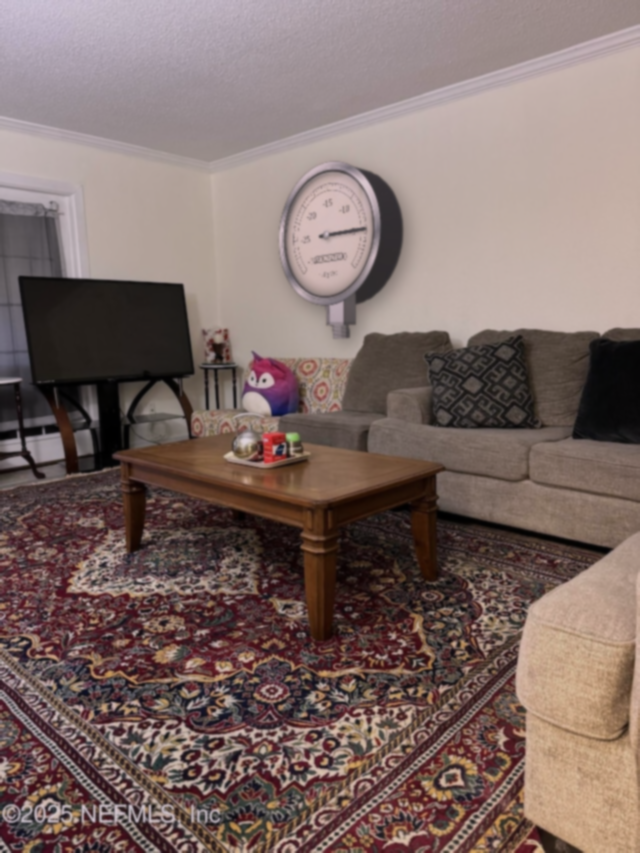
-5; inHg
